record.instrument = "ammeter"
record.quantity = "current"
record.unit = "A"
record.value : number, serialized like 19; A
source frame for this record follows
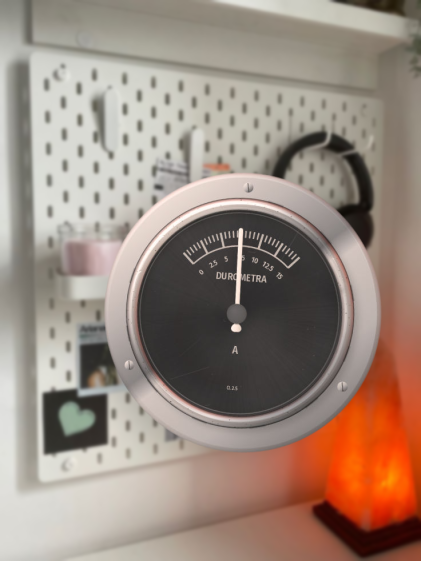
7.5; A
